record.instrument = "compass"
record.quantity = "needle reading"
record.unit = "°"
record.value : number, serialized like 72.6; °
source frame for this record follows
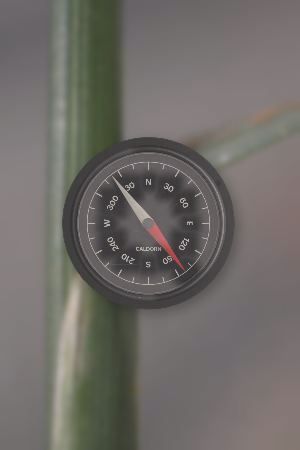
142.5; °
